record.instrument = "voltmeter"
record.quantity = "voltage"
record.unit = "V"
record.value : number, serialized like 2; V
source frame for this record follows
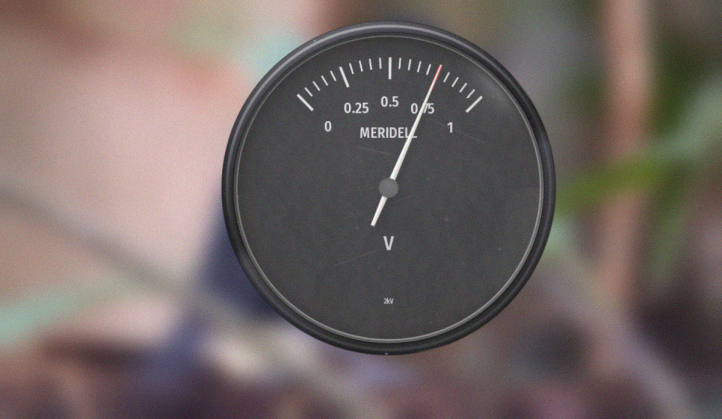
0.75; V
